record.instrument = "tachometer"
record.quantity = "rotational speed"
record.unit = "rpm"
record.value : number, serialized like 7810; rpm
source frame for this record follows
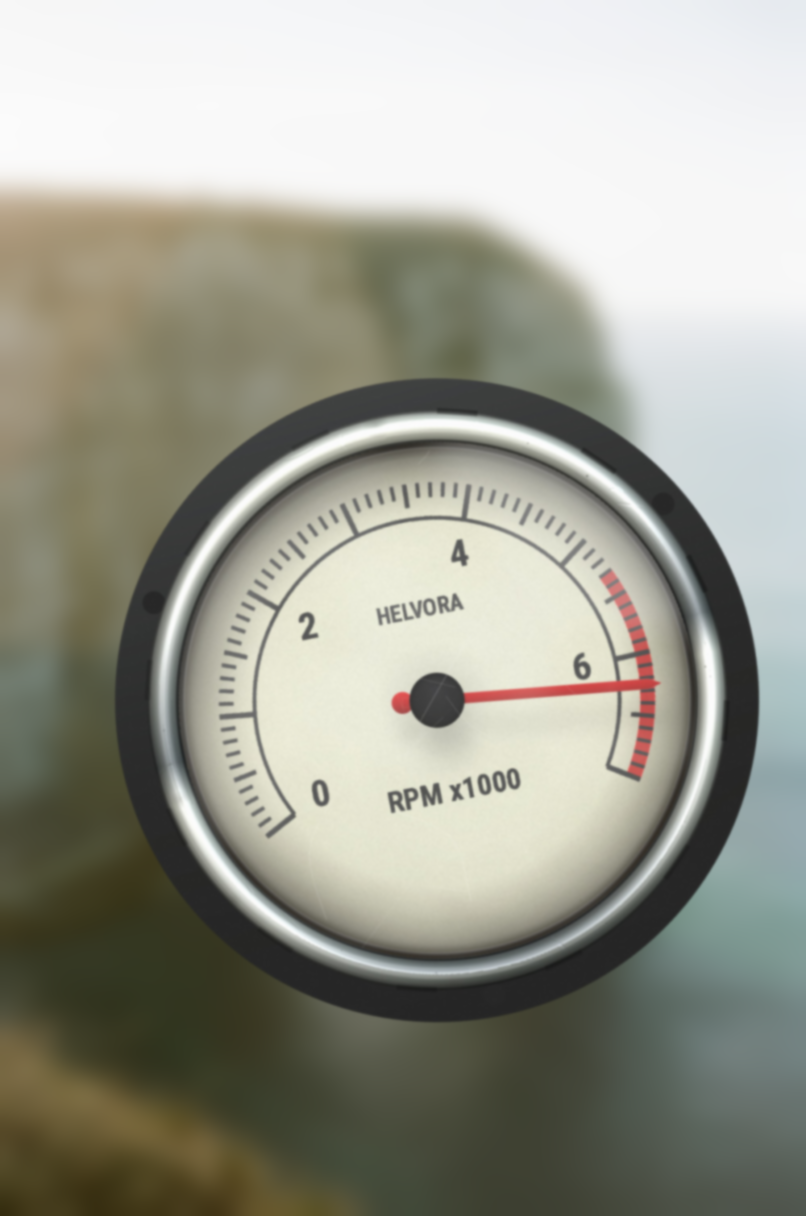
6250; rpm
